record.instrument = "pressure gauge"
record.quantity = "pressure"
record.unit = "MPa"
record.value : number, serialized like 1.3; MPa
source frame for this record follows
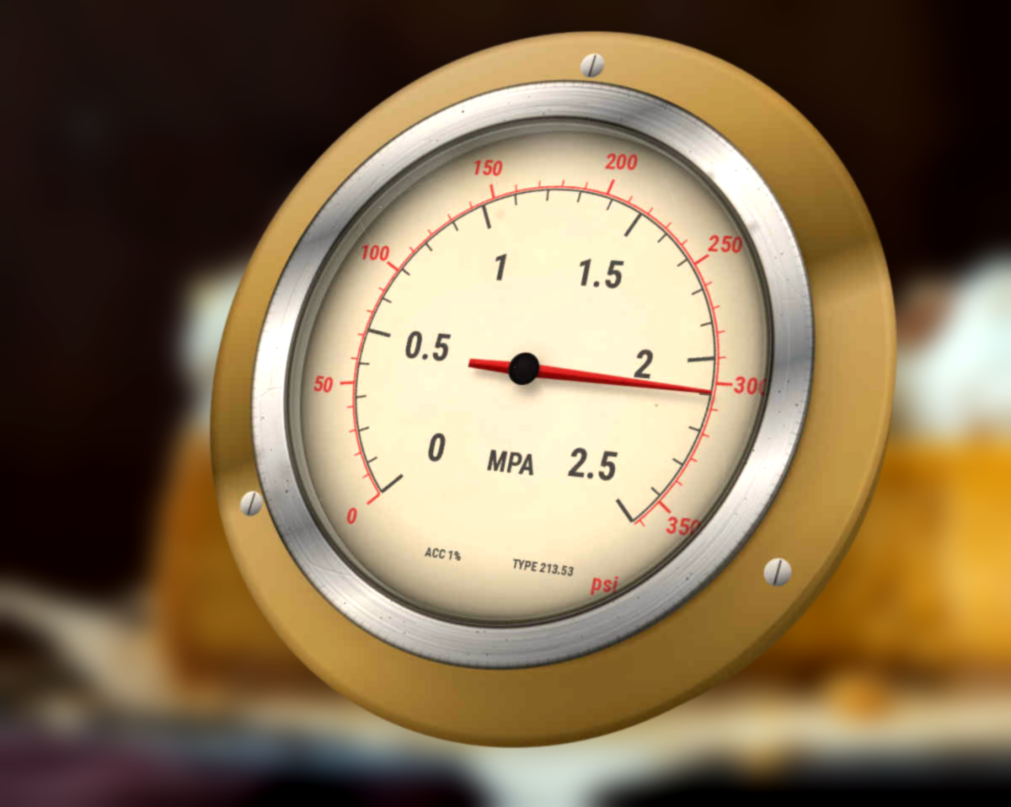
2.1; MPa
